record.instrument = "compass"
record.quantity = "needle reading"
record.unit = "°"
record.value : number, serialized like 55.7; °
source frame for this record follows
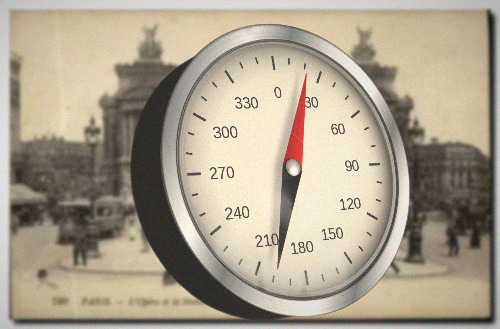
20; °
